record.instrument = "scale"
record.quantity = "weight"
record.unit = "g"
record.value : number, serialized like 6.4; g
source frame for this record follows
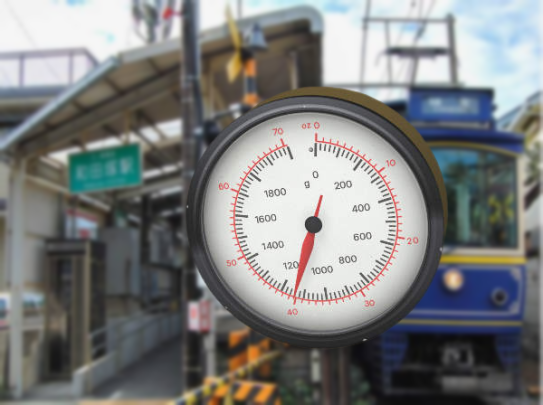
1140; g
